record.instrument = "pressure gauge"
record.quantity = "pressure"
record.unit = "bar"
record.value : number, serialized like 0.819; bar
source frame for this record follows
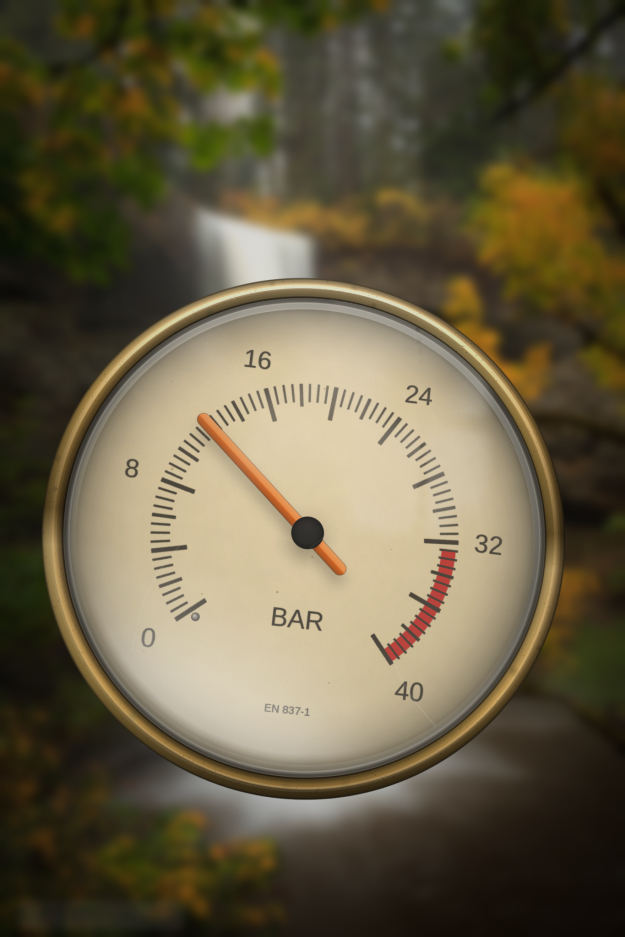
12; bar
